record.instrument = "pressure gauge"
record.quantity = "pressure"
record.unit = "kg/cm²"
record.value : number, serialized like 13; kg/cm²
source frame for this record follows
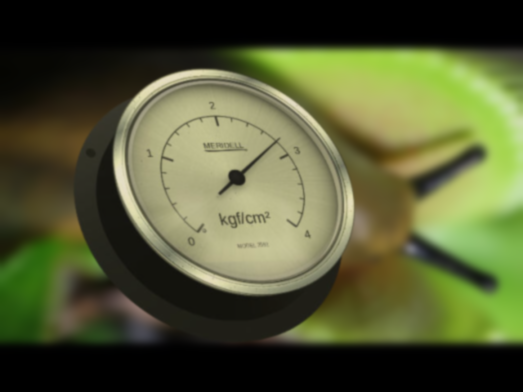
2.8; kg/cm²
